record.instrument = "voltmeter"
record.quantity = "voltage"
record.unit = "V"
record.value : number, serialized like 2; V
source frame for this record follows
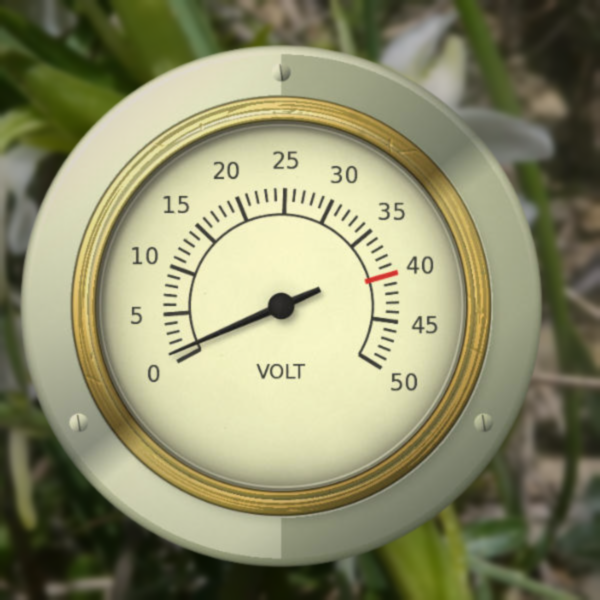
1; V
